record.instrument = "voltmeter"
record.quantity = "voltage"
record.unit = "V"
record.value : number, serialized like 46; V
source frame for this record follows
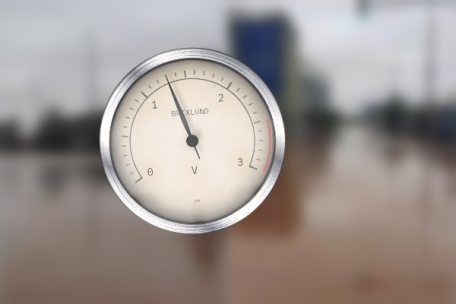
1.3; V
